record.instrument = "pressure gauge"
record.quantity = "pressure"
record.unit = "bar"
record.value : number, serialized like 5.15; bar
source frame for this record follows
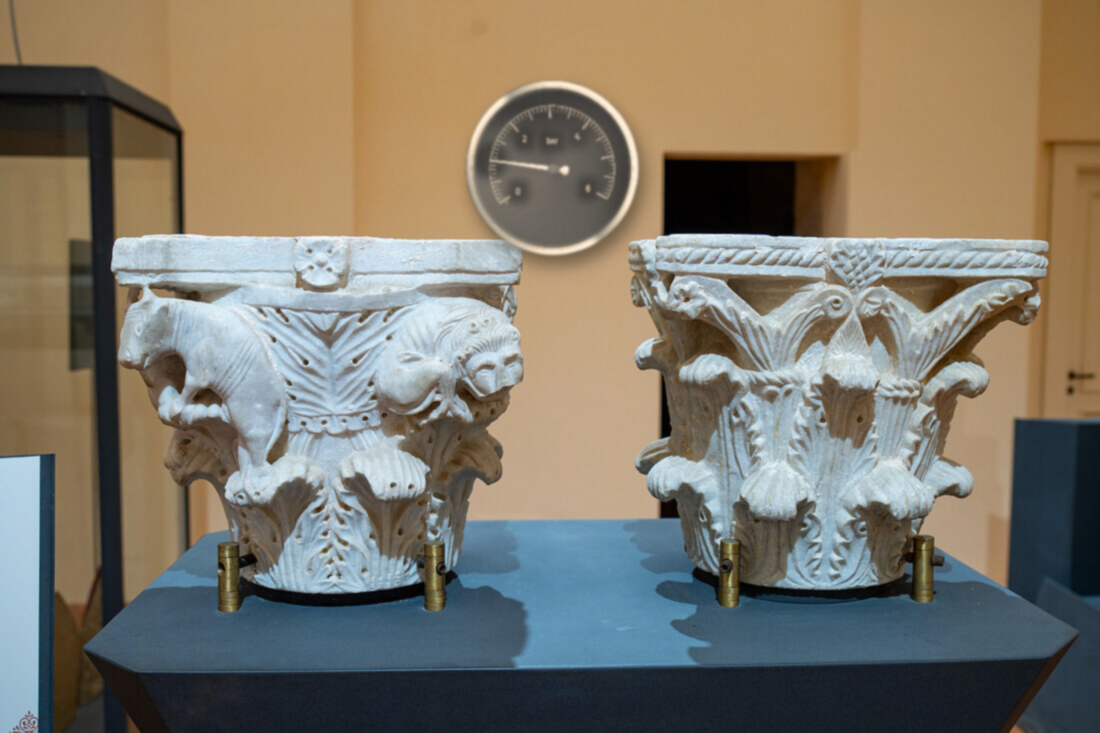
1; bar
